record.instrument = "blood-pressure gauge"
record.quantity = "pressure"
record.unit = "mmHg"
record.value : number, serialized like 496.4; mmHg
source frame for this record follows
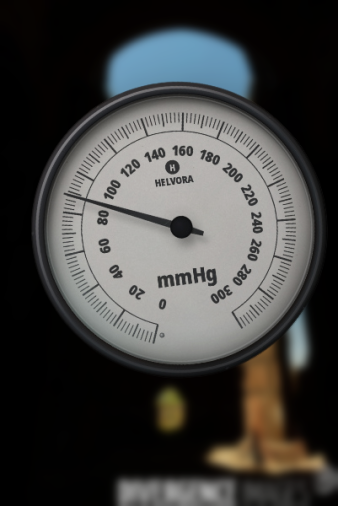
88; mmHg
